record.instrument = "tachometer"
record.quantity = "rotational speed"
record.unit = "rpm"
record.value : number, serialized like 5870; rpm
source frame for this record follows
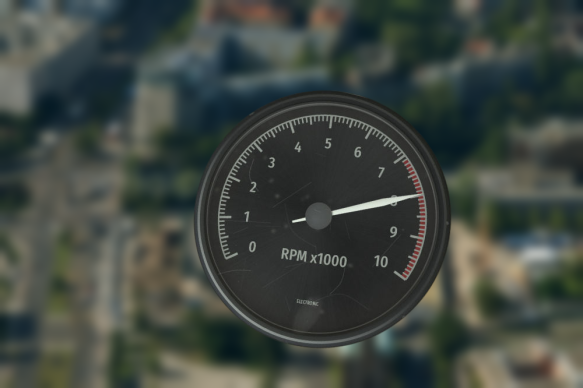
8000; rpm
